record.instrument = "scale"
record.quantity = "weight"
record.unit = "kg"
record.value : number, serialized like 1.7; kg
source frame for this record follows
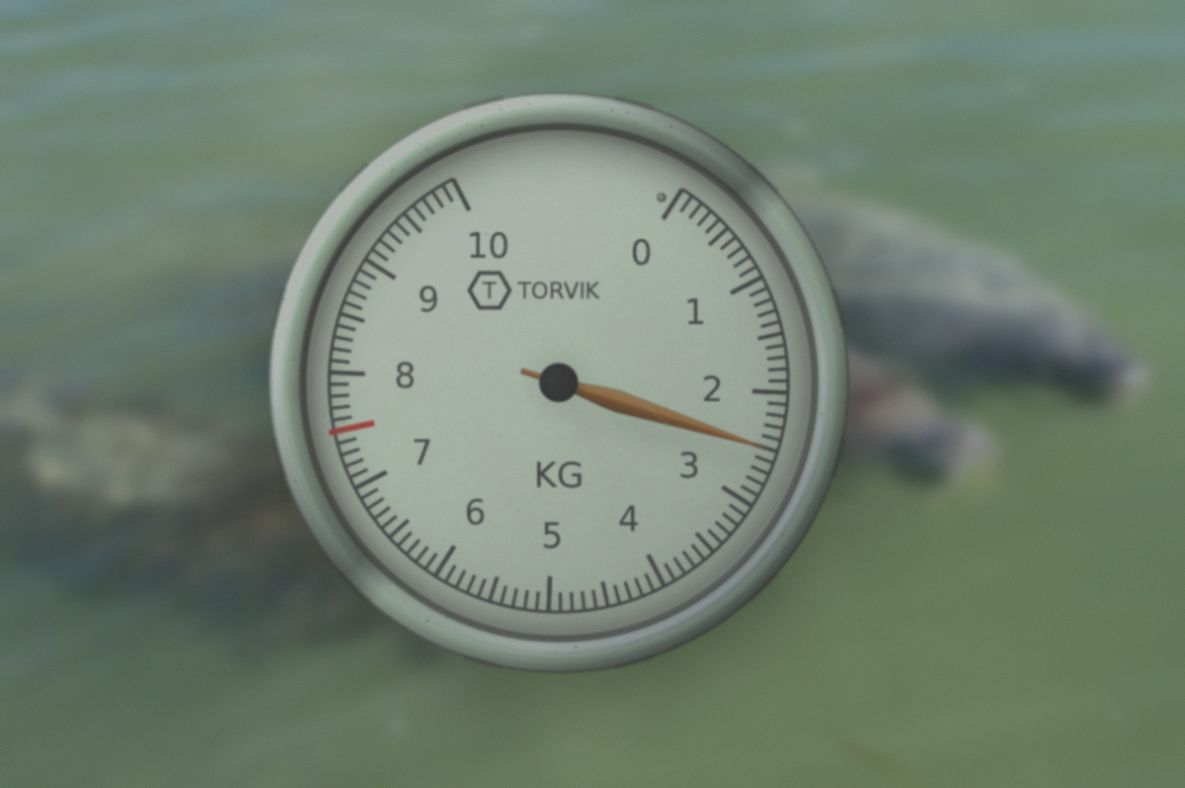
2.5; kg
